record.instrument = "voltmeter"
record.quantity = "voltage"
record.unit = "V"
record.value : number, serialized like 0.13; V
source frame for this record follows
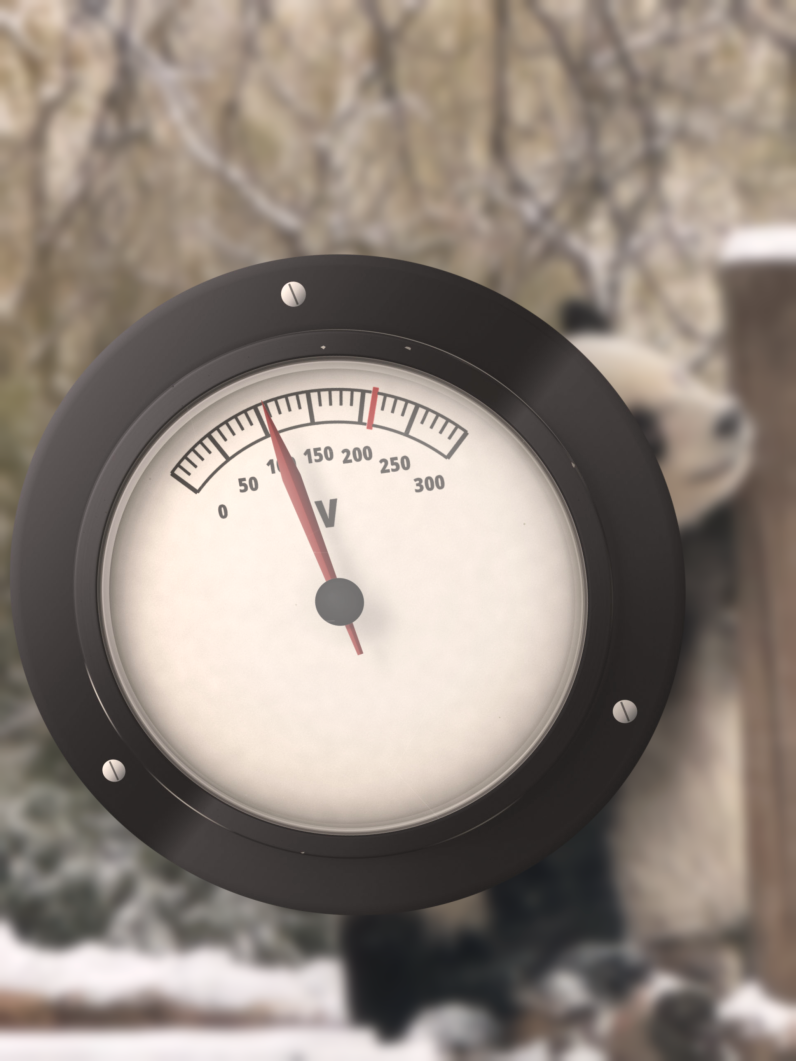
110; V
